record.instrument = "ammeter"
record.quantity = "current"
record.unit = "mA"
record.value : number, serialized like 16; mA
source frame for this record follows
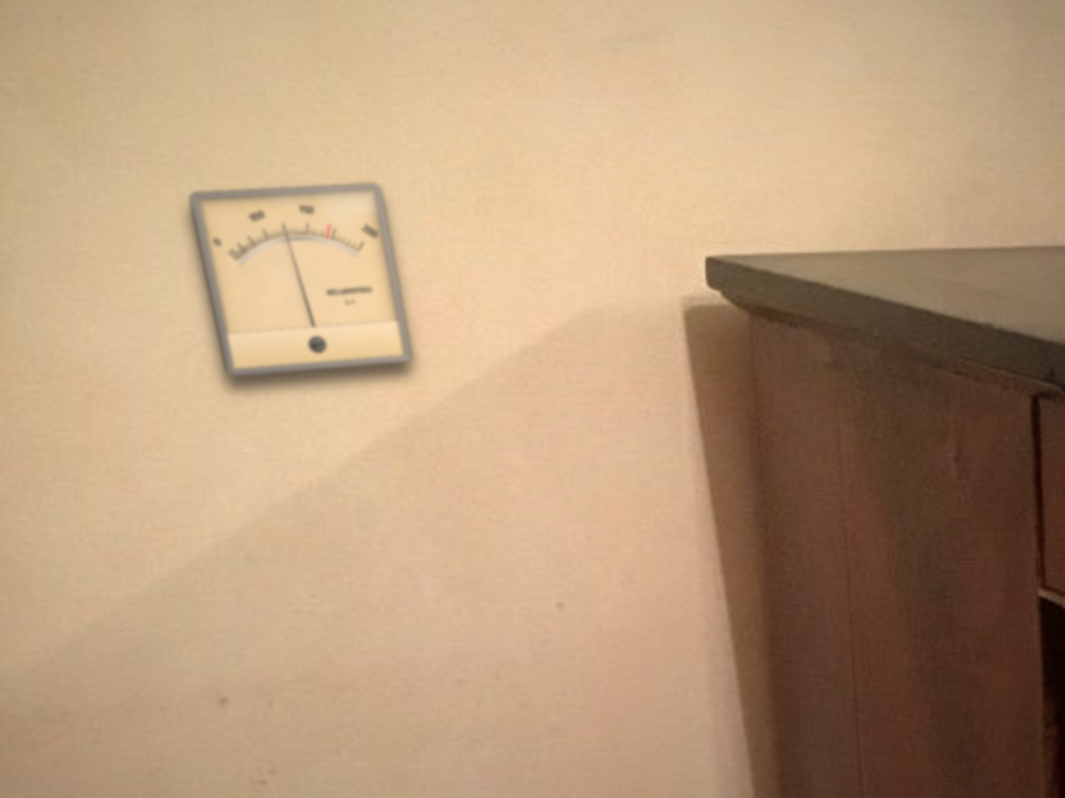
125; mA
